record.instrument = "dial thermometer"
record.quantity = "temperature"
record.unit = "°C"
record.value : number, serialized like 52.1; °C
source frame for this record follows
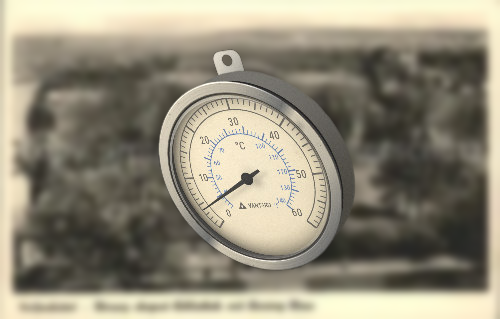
4; °C
